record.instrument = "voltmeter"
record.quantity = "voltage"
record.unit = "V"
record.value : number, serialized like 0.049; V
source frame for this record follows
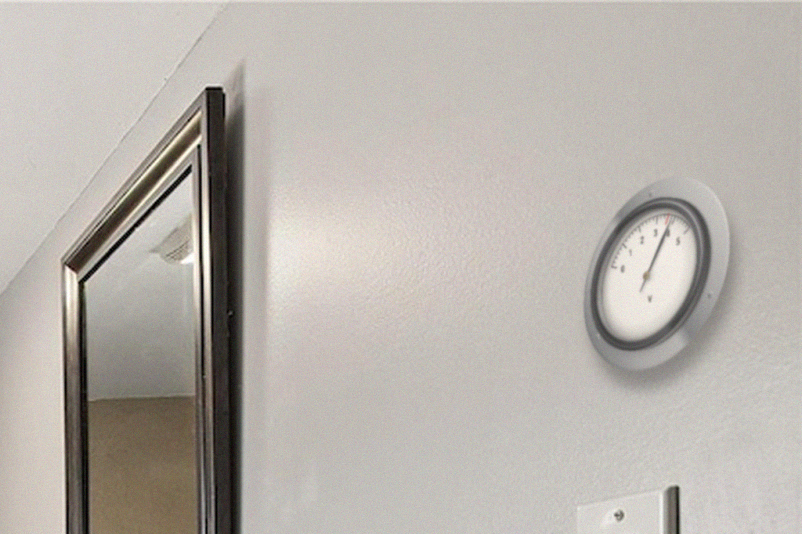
4; V
